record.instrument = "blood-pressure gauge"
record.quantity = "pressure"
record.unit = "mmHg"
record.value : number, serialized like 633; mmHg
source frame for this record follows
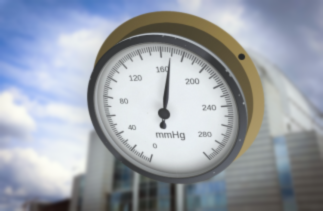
170; mmHg
